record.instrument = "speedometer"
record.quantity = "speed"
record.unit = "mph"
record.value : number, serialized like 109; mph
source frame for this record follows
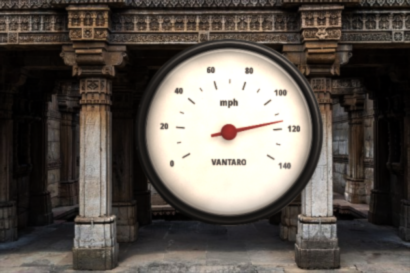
115; mph
